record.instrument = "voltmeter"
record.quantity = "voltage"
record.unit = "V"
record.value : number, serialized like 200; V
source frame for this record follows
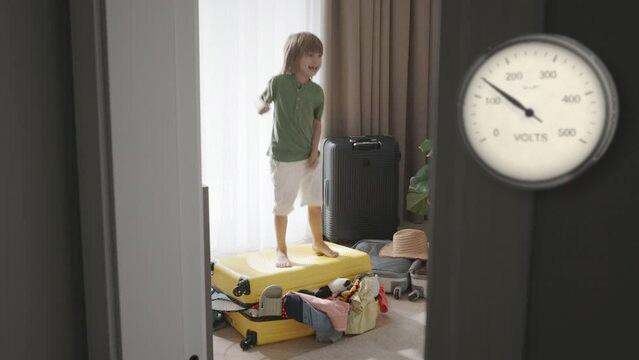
140; V
